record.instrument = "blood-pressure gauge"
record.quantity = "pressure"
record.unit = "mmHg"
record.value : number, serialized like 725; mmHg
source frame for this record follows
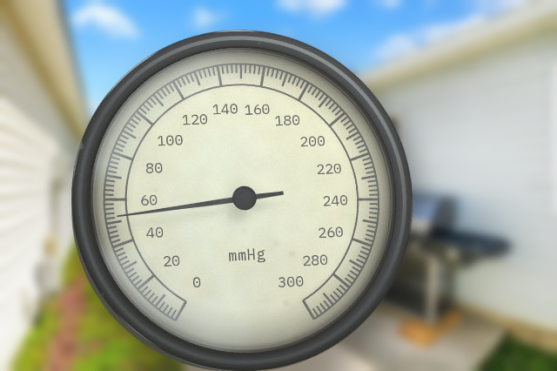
52; mmHg
